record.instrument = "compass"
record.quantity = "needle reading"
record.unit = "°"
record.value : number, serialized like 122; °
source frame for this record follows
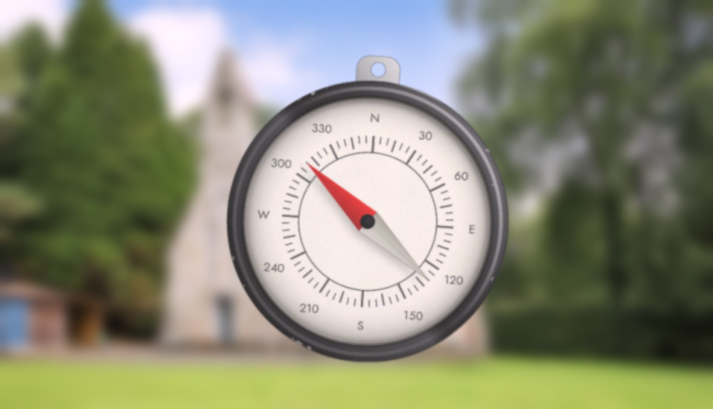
310; °
